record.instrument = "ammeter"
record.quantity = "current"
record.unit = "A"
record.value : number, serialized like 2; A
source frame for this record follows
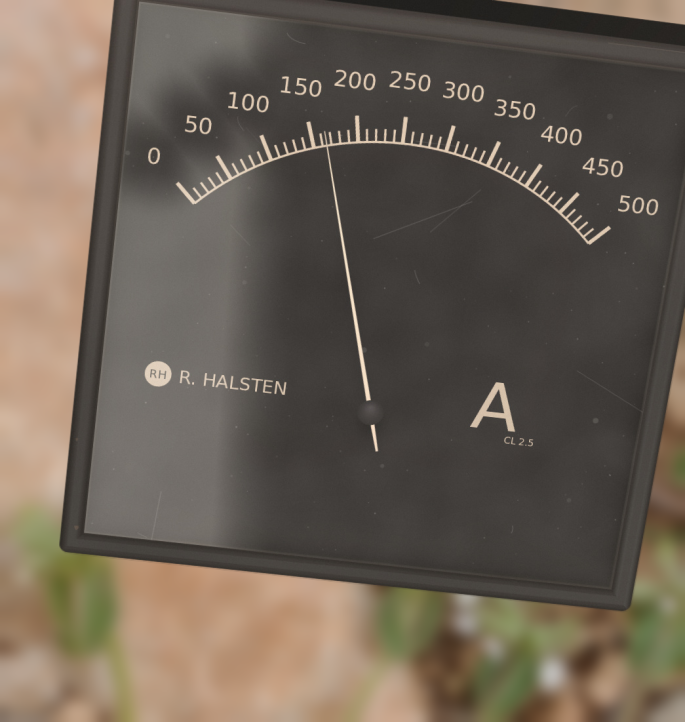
165; A
